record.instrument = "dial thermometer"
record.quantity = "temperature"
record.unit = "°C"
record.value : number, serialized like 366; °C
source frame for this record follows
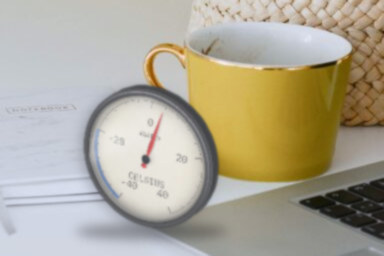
4; °C
